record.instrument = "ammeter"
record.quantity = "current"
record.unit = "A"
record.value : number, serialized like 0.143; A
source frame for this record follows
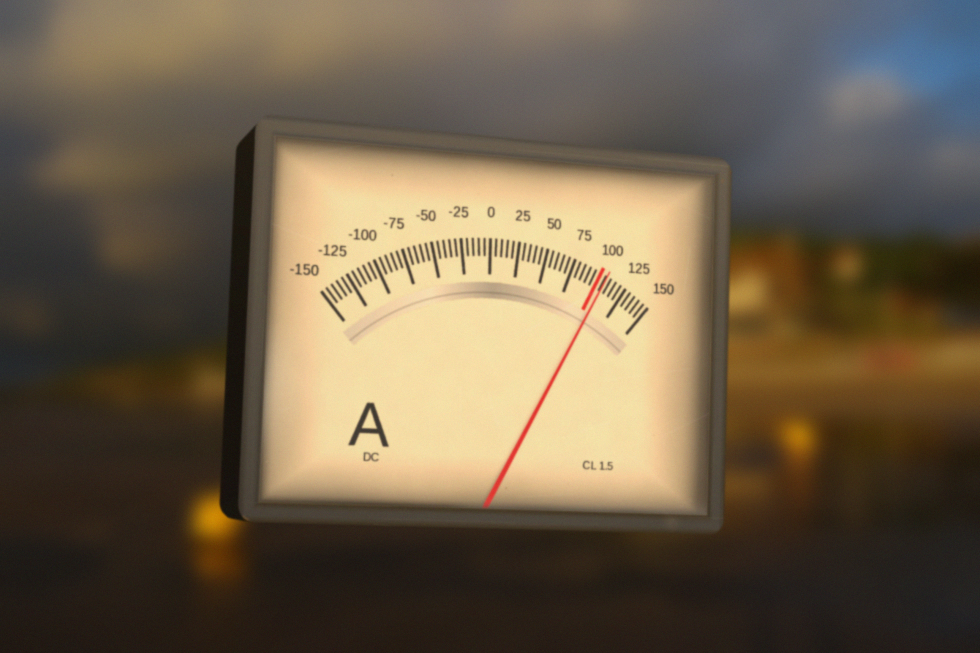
105; A
